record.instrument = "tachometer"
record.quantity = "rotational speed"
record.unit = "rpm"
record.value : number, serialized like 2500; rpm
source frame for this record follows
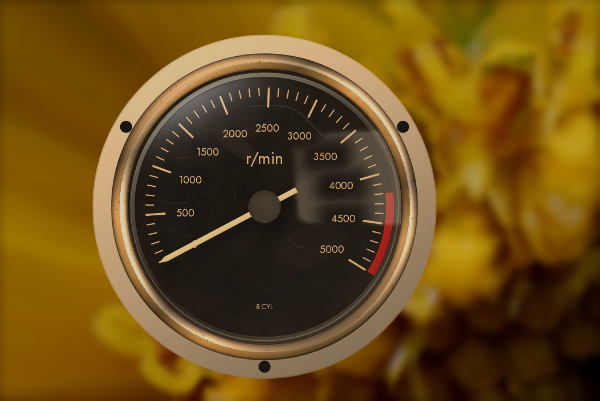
0; rpm
